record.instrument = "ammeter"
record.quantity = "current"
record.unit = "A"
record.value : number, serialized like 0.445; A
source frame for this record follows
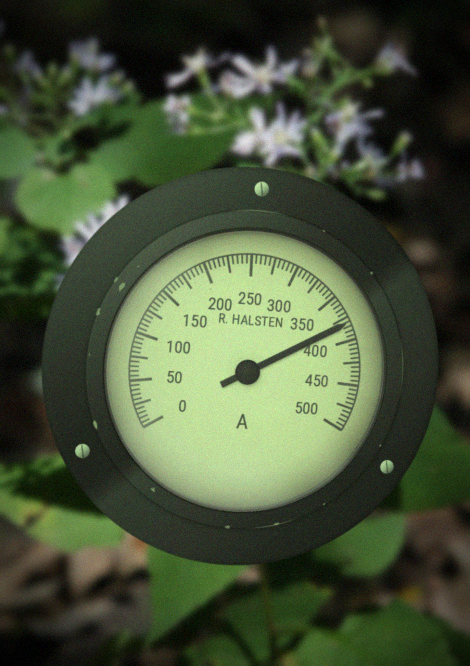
380; A
